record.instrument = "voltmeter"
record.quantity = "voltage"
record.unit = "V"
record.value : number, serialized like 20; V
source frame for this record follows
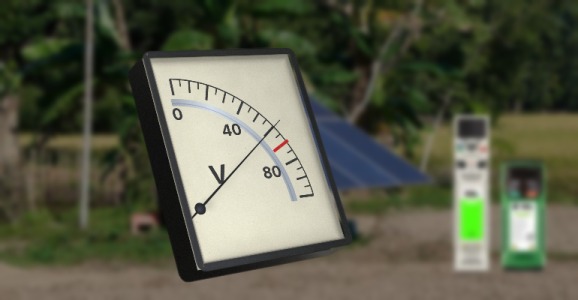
60; V
